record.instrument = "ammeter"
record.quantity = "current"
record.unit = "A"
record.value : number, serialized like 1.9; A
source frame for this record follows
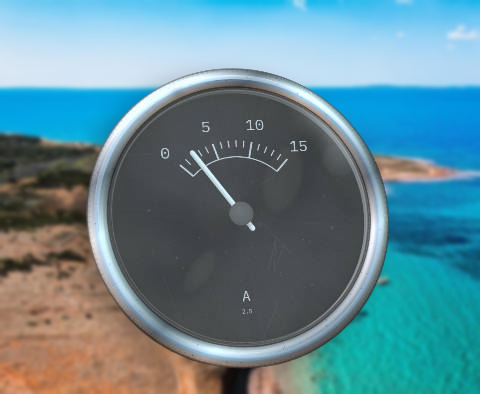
2; A
